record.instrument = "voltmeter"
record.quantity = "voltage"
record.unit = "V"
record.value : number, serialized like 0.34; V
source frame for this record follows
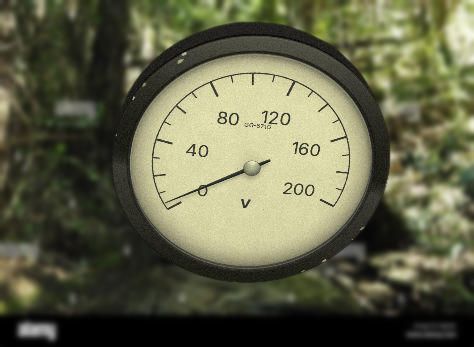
5; V
